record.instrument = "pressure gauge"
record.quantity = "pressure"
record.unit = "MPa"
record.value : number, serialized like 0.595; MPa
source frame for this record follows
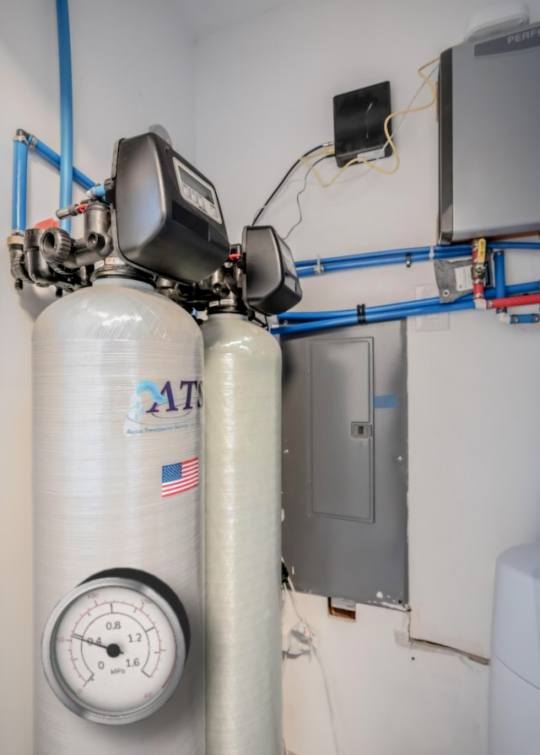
0.4; MPa
